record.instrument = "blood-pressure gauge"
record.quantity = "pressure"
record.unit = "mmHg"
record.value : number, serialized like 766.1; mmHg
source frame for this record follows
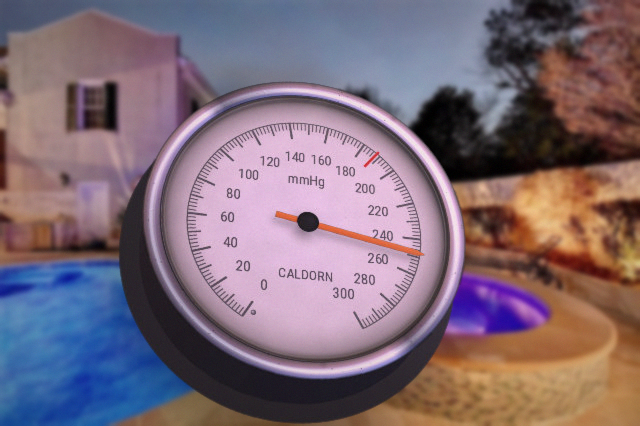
250; mmHg
